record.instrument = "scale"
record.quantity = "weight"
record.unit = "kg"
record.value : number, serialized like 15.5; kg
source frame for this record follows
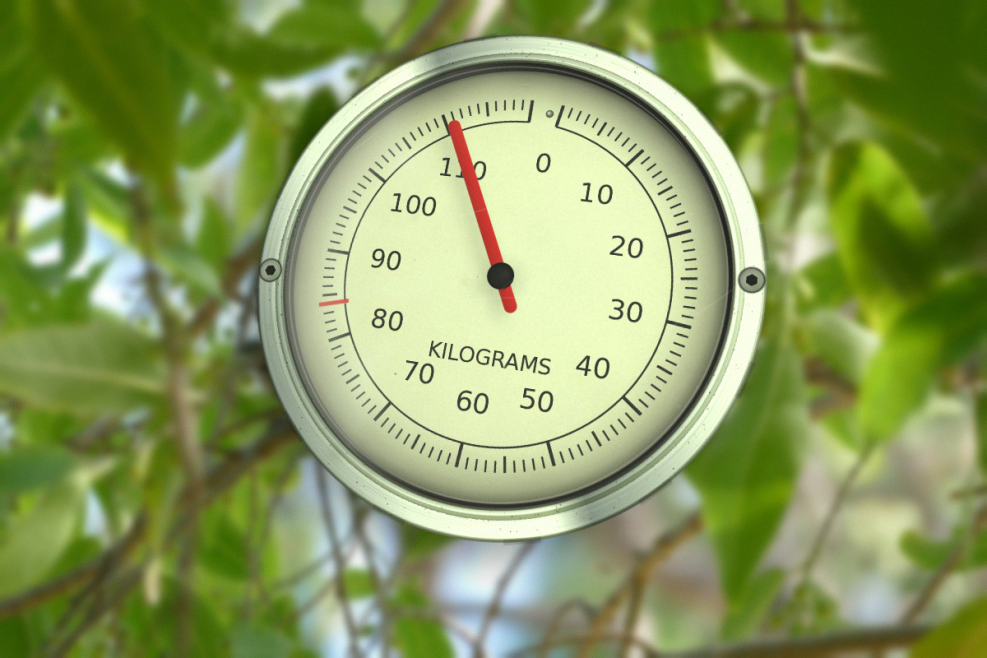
111; kg
